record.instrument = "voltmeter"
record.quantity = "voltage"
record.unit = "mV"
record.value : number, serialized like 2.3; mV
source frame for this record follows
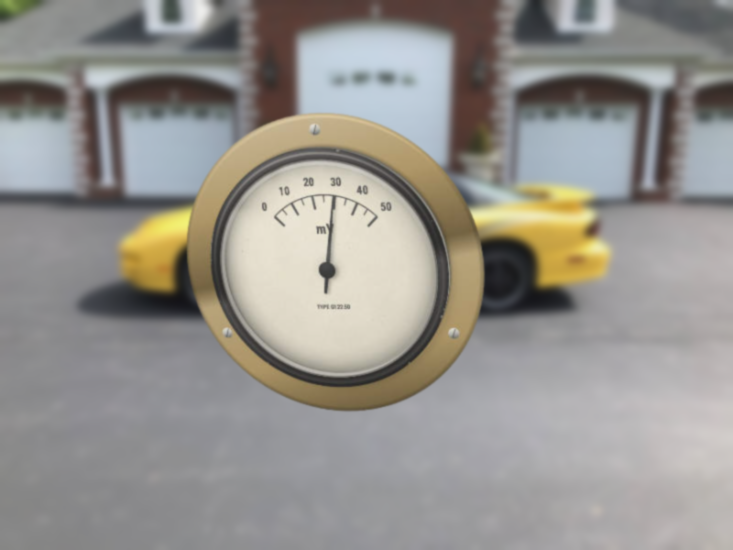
30; mV
